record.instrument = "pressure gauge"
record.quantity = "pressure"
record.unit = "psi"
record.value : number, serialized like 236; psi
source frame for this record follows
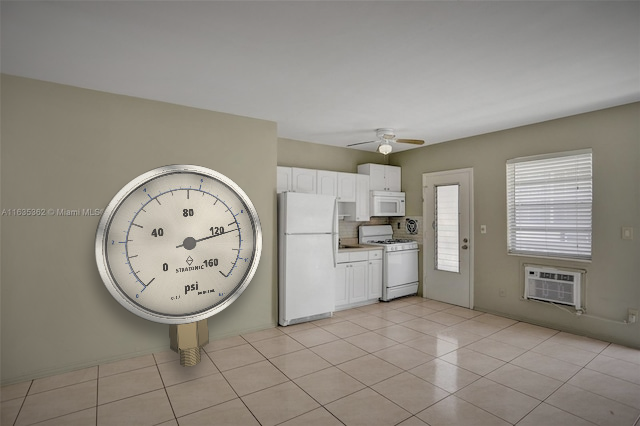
125; psi
